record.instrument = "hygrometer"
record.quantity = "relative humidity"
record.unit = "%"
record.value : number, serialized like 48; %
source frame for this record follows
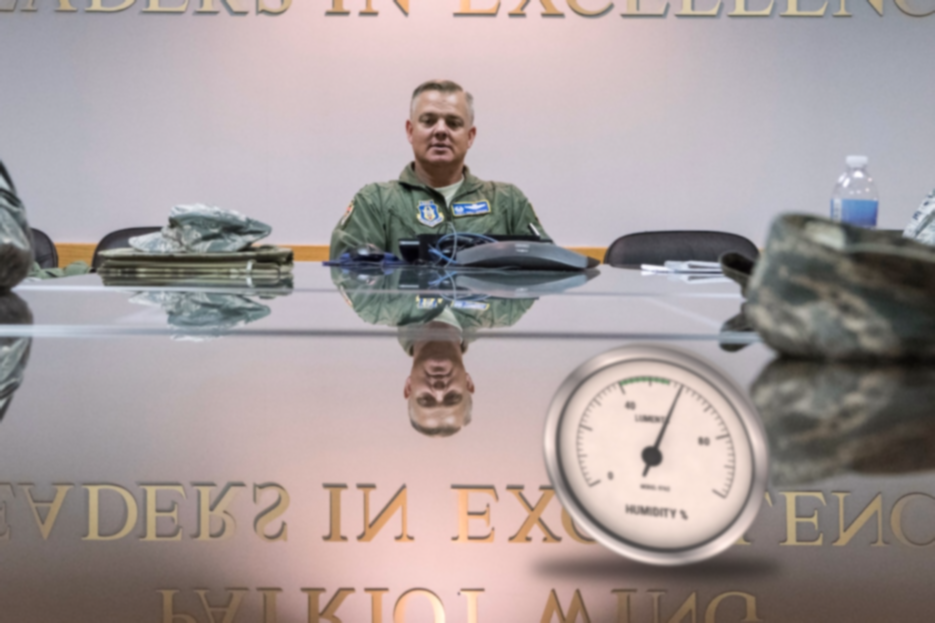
60; %
